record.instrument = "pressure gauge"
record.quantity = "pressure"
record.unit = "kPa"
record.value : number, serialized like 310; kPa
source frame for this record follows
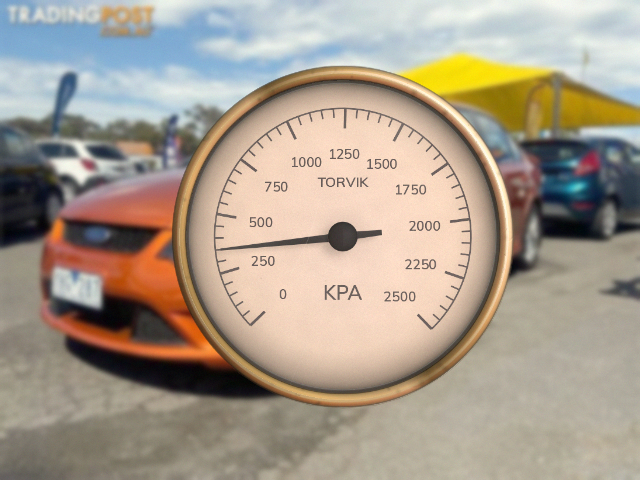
350; kPa
